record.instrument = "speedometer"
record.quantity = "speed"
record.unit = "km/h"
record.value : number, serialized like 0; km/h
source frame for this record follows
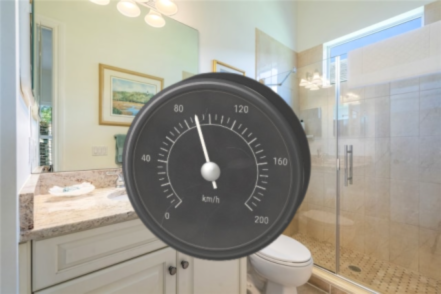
90; km/h
